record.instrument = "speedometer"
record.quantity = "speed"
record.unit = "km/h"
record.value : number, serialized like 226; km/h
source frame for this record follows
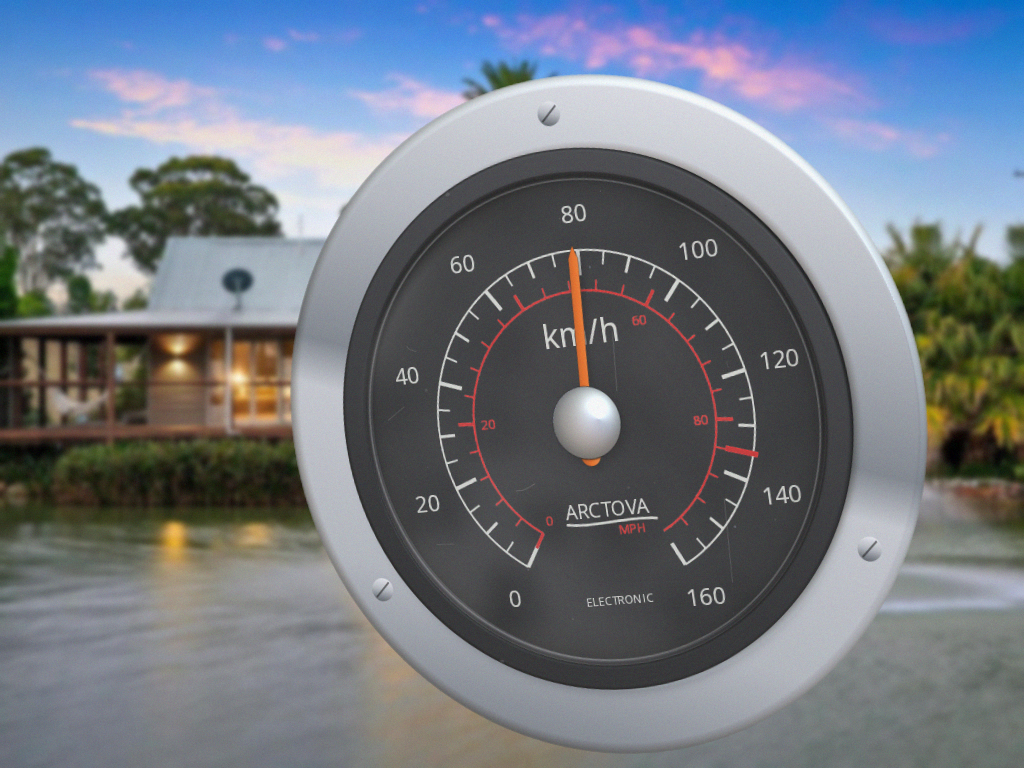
80; km/h
